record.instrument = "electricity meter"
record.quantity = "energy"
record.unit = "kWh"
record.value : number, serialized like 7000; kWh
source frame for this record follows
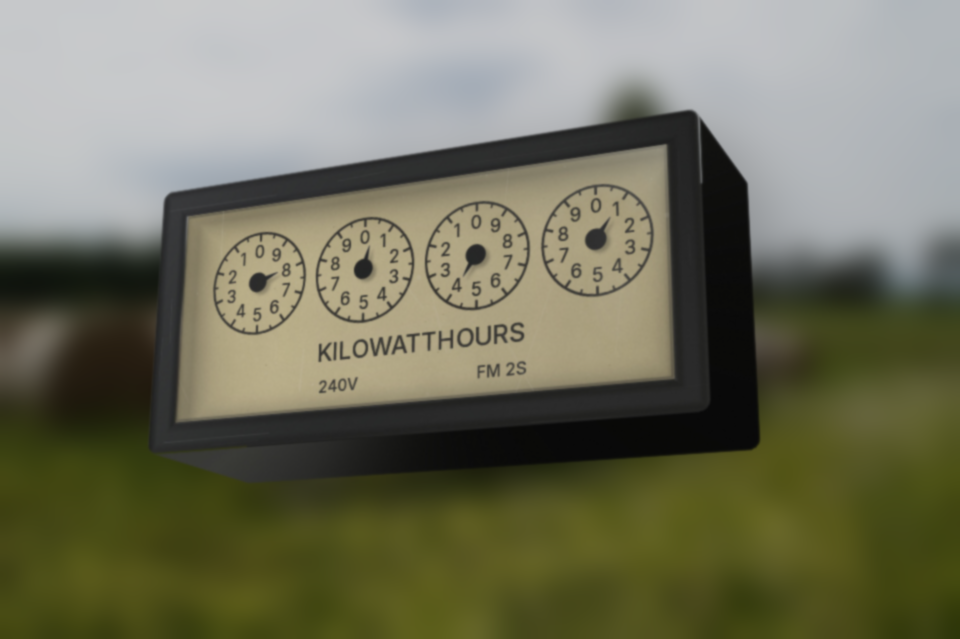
8041; kWh
